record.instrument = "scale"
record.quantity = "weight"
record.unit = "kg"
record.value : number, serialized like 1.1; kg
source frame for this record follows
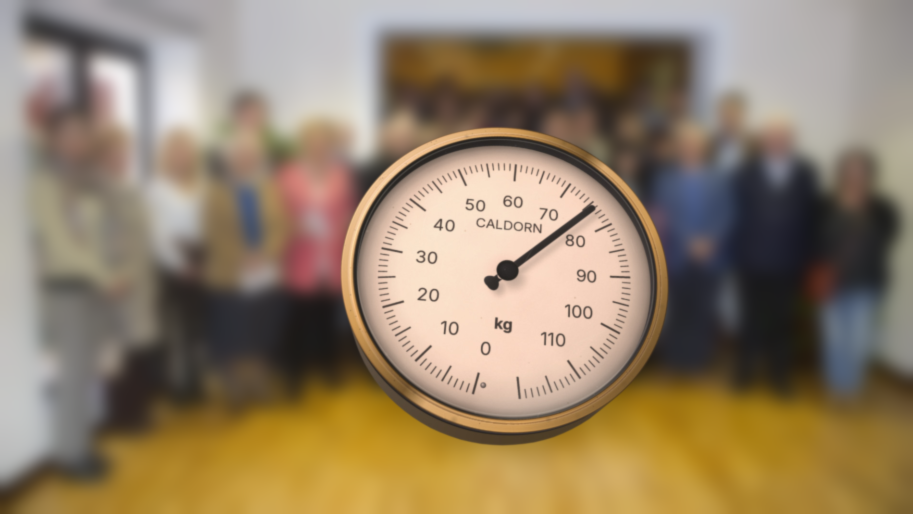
76; kg
